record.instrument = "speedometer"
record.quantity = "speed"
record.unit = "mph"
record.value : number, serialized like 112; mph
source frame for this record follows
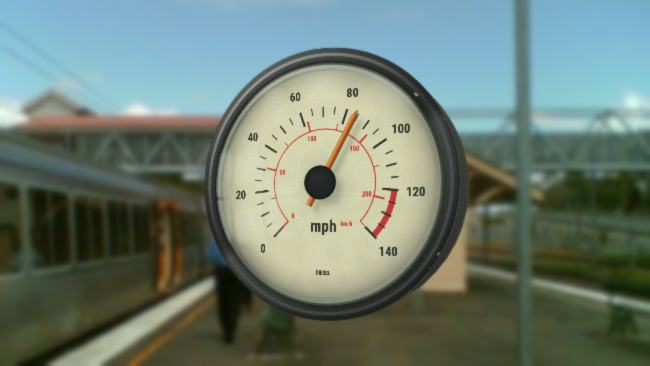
85; mph
